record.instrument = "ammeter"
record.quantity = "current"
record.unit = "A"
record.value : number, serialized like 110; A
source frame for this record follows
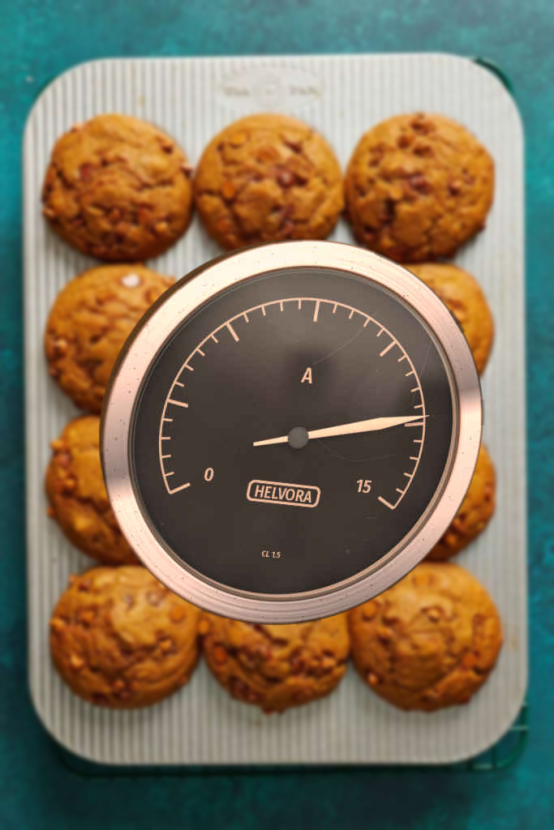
12.25; A
